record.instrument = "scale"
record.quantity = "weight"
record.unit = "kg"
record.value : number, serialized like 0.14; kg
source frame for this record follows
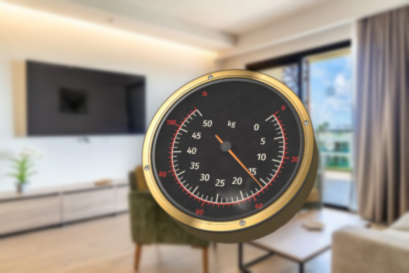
16; kg
